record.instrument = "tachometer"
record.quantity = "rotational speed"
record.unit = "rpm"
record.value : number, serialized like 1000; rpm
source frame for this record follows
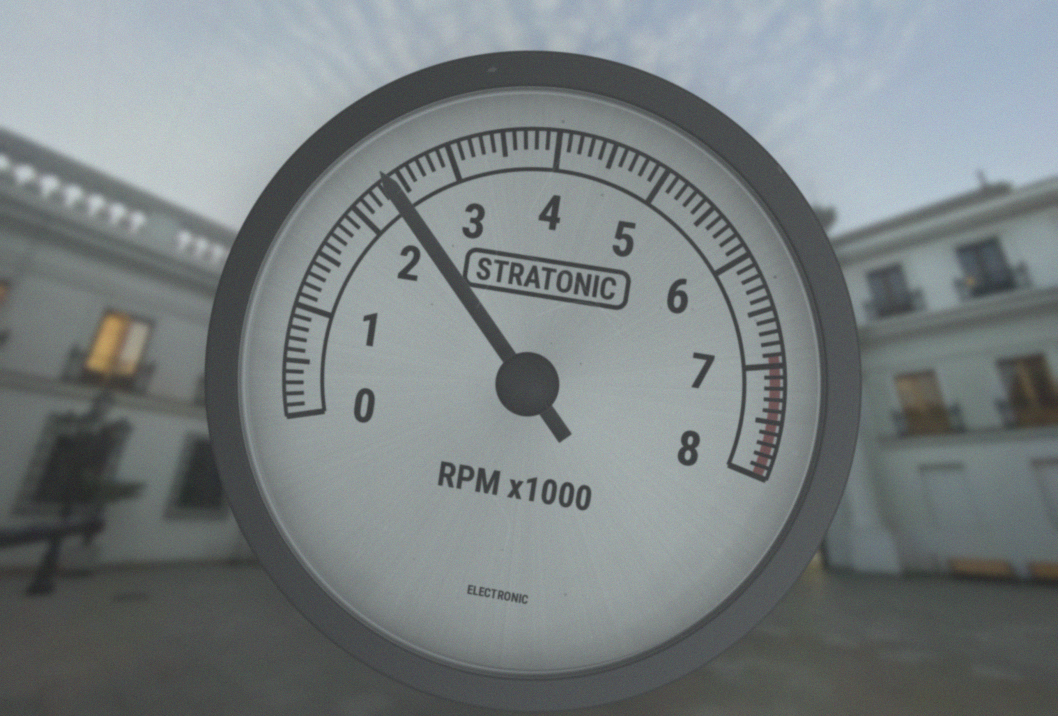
2400; rpm
